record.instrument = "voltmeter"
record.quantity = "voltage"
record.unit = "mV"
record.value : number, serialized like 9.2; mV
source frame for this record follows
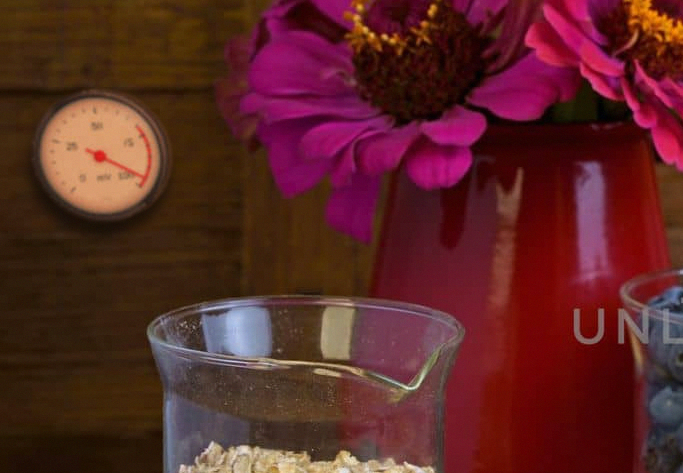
95; mV
